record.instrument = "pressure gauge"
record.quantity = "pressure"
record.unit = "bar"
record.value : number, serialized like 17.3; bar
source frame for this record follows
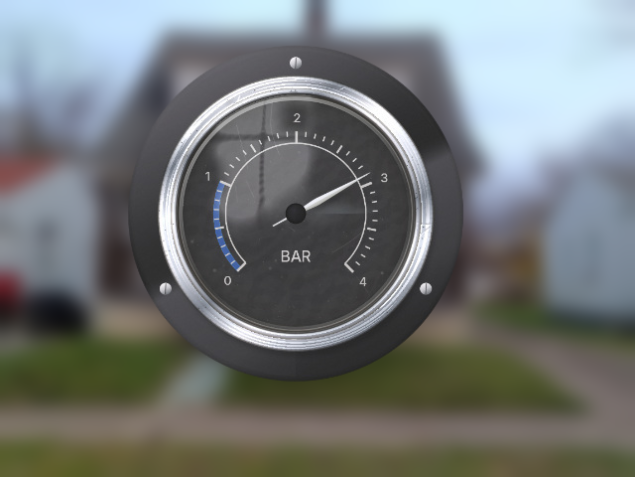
2.9; bar
